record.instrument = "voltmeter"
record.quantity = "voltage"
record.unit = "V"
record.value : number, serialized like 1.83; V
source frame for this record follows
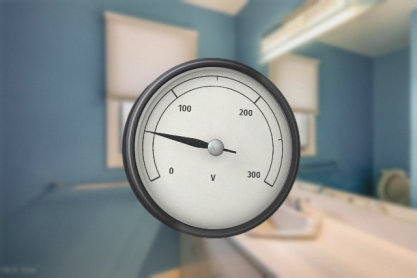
50; V
